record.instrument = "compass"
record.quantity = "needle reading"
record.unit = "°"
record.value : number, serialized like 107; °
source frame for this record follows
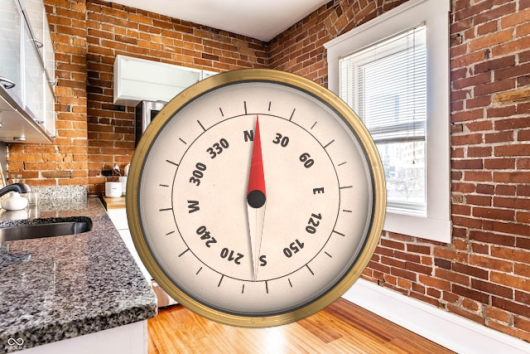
7.5; °
